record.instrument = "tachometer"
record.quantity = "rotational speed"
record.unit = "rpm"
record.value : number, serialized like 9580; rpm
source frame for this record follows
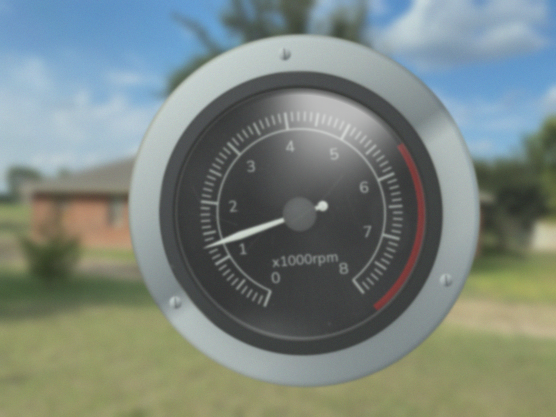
1300; rpm
